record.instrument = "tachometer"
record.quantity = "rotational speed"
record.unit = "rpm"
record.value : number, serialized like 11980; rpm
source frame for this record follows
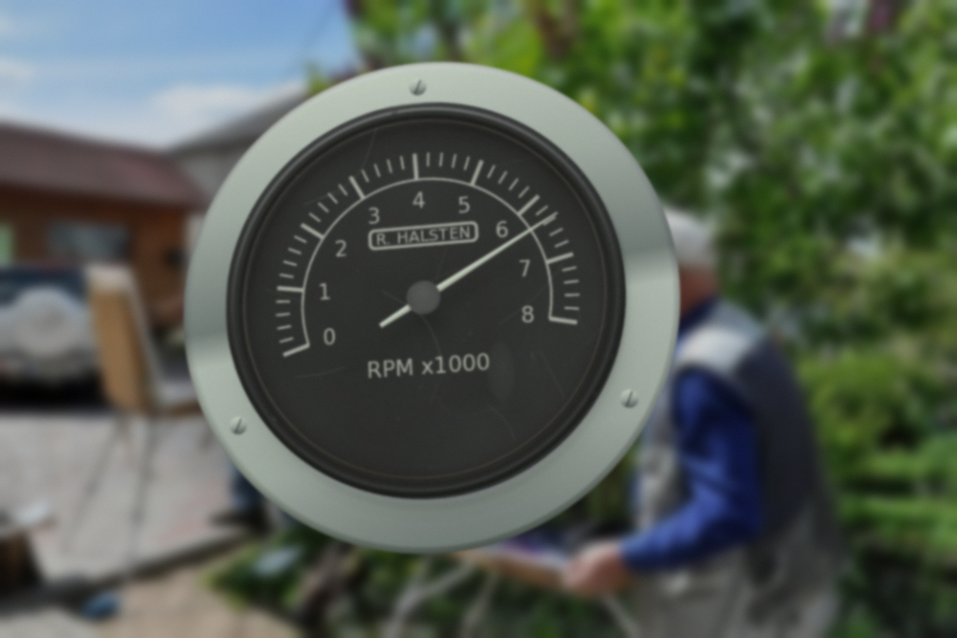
6400; rpm
